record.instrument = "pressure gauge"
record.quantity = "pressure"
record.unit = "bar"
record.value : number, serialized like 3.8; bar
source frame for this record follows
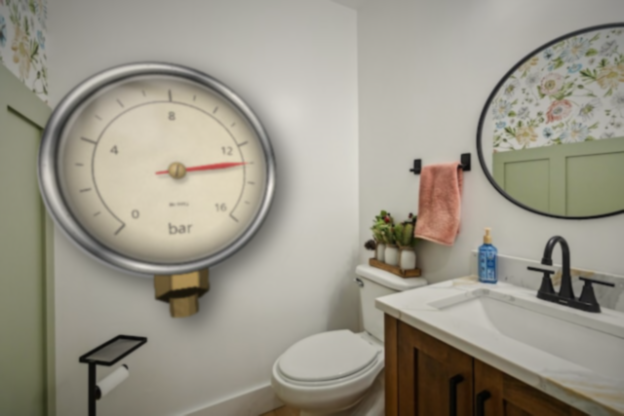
13; bar
